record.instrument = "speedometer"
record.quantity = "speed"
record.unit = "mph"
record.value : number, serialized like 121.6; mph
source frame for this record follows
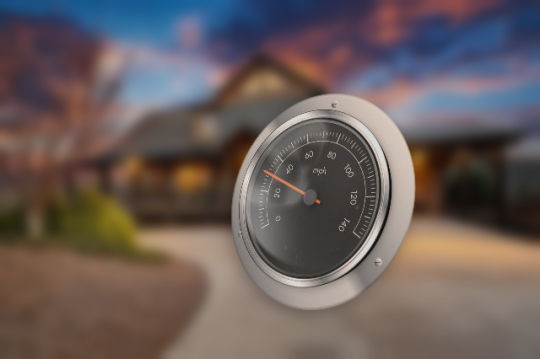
30; mph
